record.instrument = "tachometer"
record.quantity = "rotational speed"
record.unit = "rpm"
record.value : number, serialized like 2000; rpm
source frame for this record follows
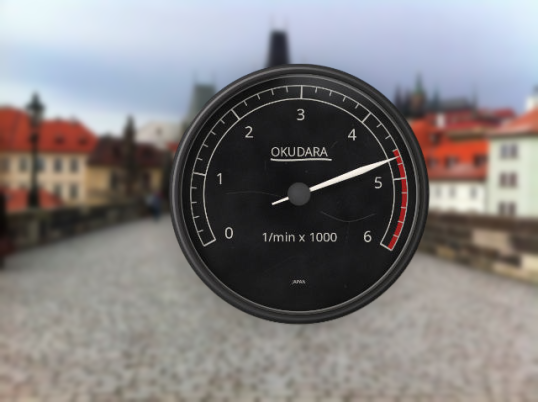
4700; rpm
